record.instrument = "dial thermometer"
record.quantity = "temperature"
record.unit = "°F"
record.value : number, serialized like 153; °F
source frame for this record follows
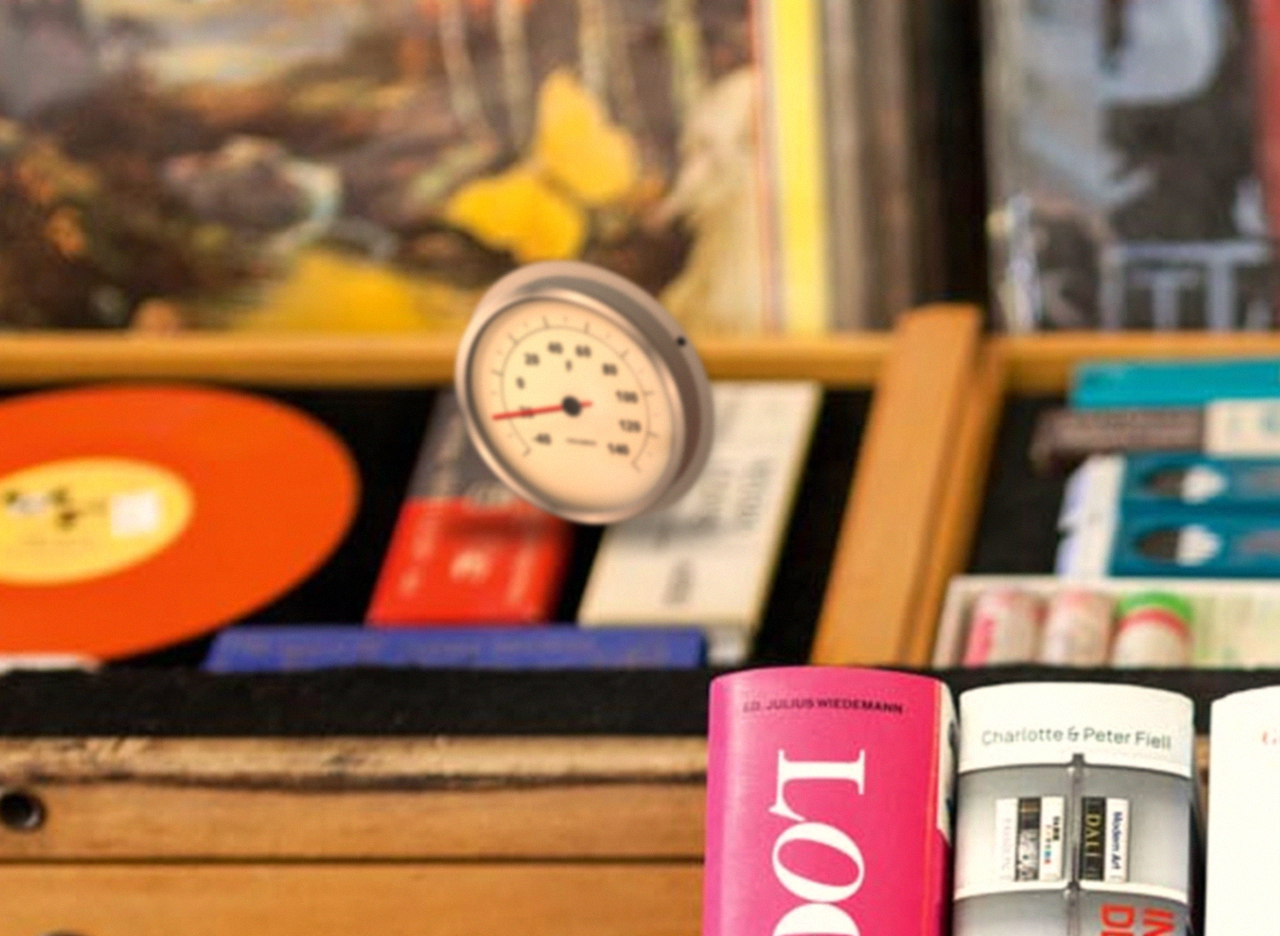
-20; °F
